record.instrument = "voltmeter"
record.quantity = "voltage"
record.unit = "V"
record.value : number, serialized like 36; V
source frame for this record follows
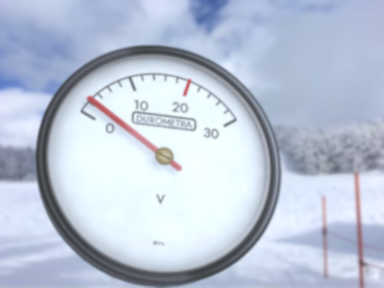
2; V
